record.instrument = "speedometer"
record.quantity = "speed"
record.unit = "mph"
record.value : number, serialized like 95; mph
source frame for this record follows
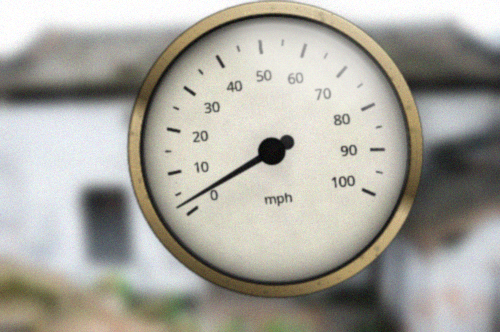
2.5; mph
